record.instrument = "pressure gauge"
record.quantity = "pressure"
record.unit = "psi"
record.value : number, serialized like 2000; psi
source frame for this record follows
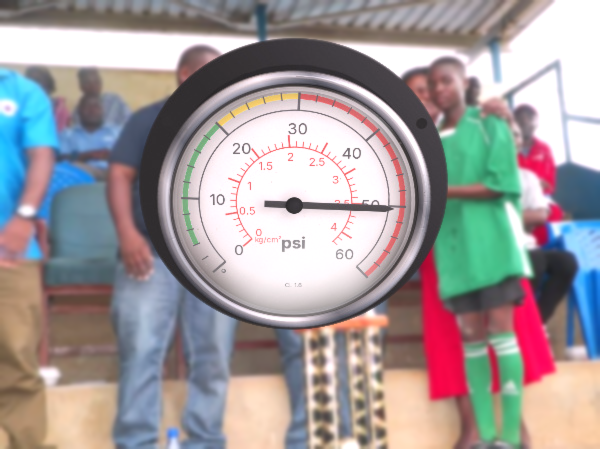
50; psi
